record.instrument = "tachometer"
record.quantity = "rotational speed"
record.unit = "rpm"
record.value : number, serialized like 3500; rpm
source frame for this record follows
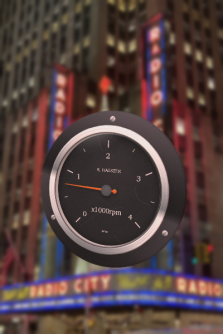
750; rpm
